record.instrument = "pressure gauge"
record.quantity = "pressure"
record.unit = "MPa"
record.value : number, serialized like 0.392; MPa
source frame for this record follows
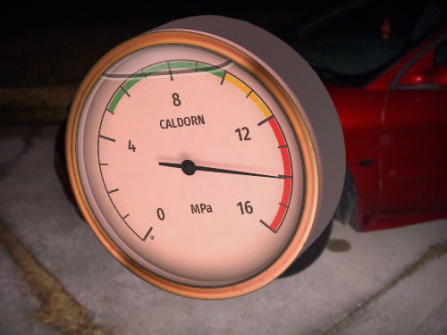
14; MPa
